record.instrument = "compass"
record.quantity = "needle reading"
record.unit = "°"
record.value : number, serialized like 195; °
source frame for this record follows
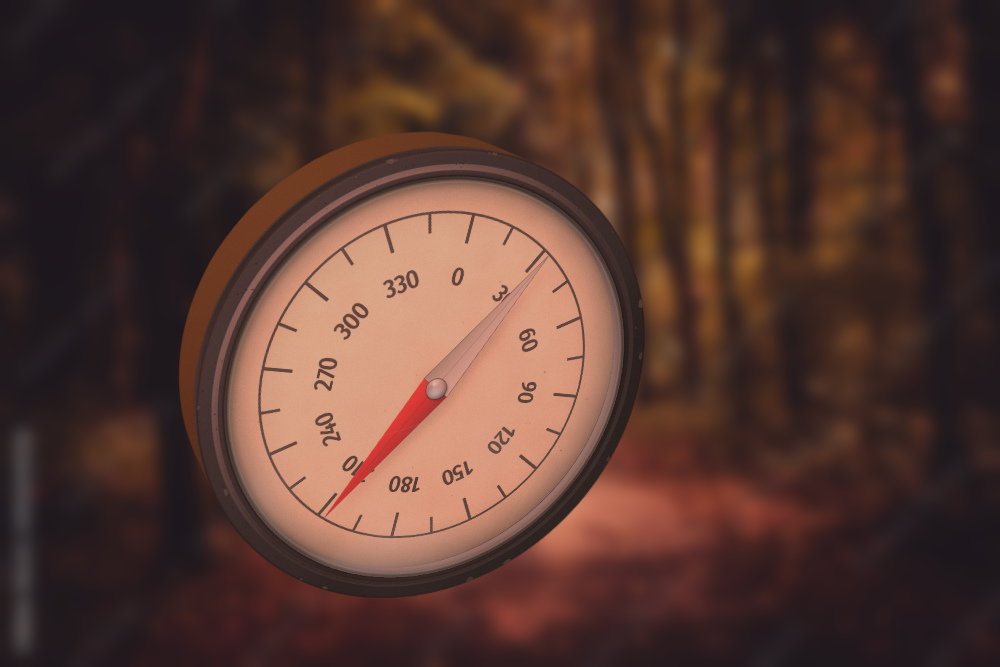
210; °
